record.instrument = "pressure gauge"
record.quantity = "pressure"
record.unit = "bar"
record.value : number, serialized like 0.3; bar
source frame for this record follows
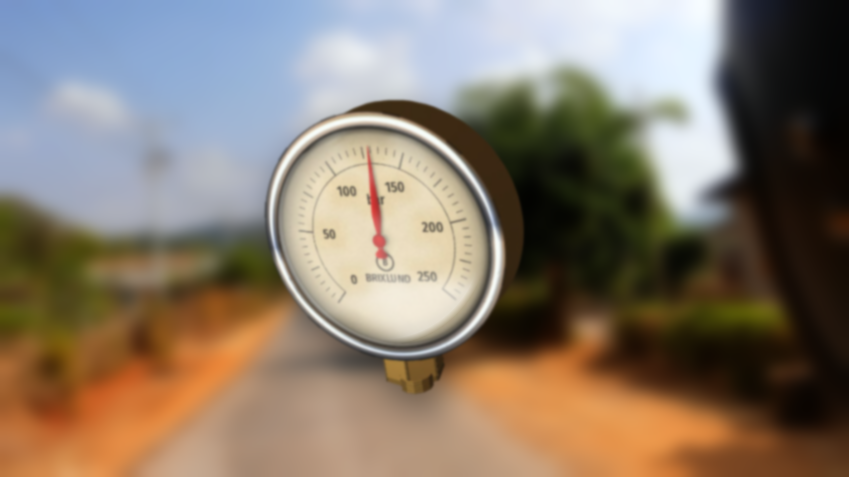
130; bar
